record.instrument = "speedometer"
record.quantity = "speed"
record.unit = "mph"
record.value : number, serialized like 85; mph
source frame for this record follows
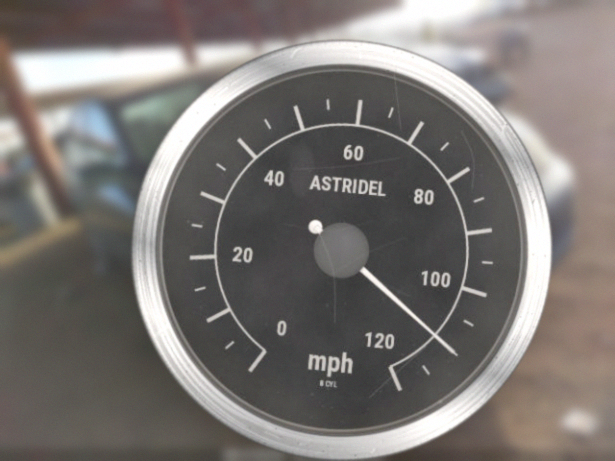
110; mph
